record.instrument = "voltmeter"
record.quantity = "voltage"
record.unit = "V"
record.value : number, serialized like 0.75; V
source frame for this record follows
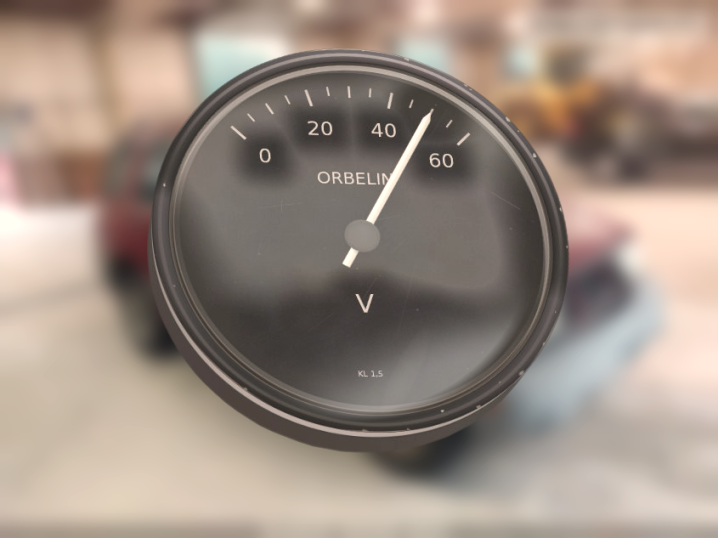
50; V
